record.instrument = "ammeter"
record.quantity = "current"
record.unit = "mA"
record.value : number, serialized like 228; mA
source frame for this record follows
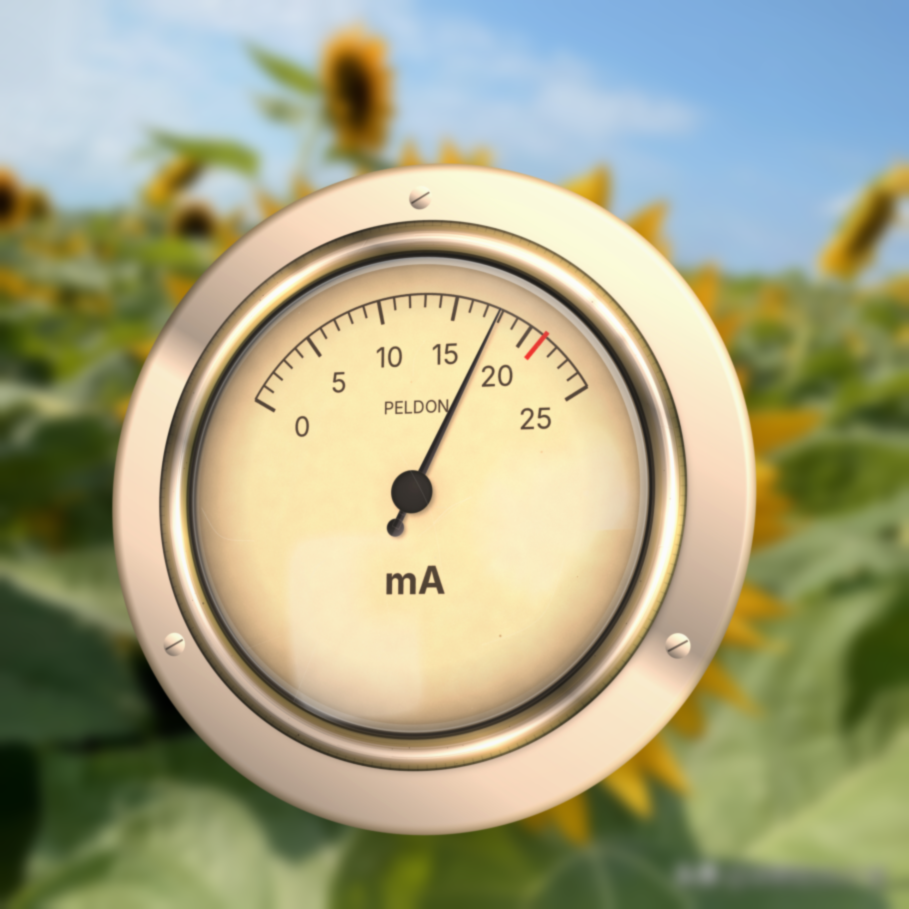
18; mA
